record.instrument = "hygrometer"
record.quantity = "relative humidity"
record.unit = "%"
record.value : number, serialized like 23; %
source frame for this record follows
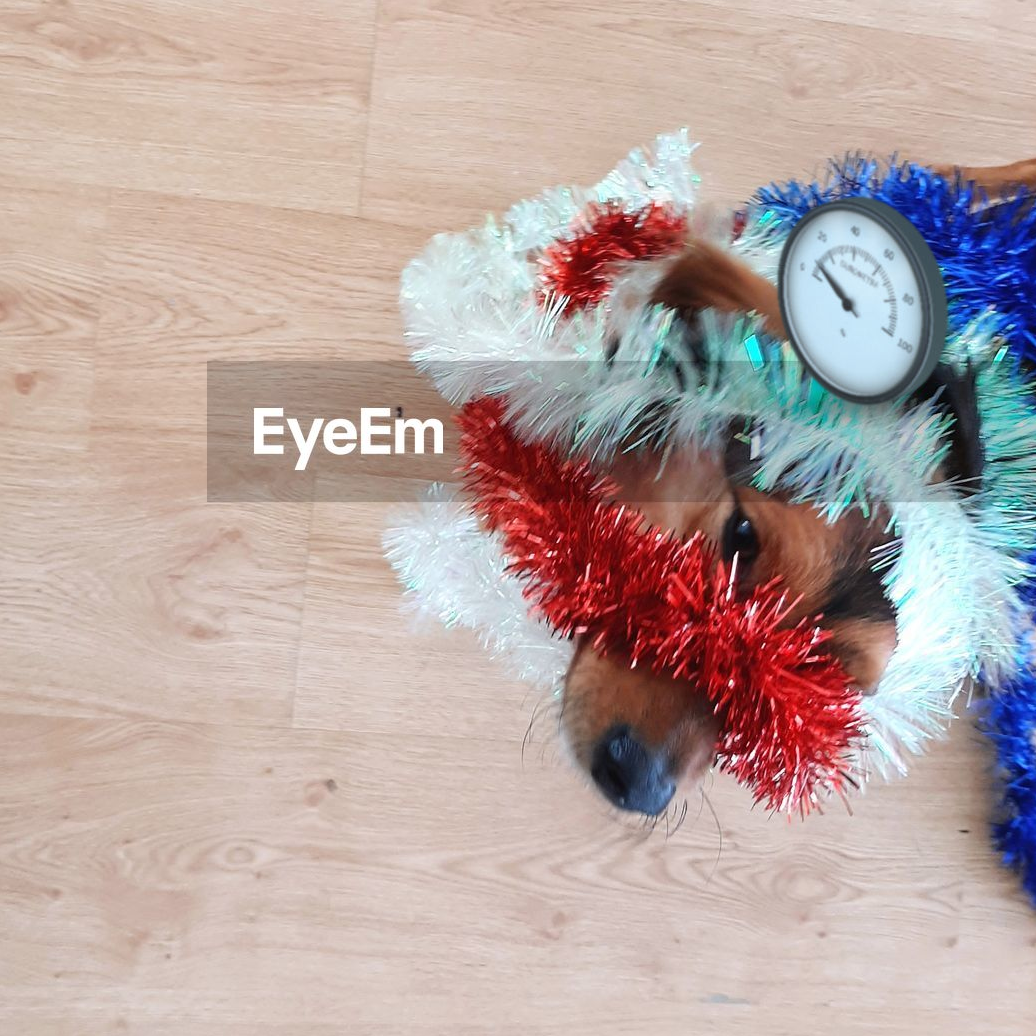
10; %
